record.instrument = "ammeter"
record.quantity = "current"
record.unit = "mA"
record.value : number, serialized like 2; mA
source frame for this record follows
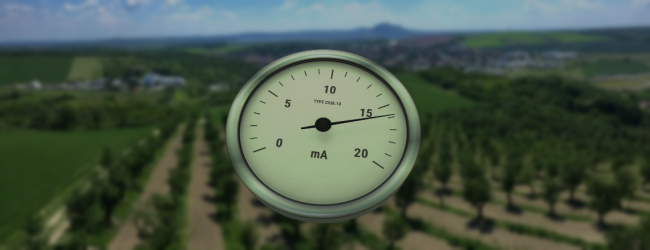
16; mA
